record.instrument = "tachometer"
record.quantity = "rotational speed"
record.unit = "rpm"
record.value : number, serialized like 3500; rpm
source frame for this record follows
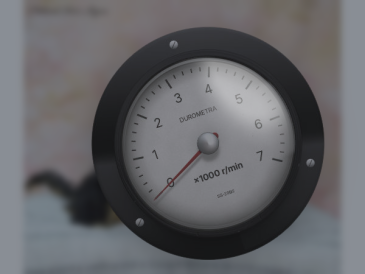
0; rpm
